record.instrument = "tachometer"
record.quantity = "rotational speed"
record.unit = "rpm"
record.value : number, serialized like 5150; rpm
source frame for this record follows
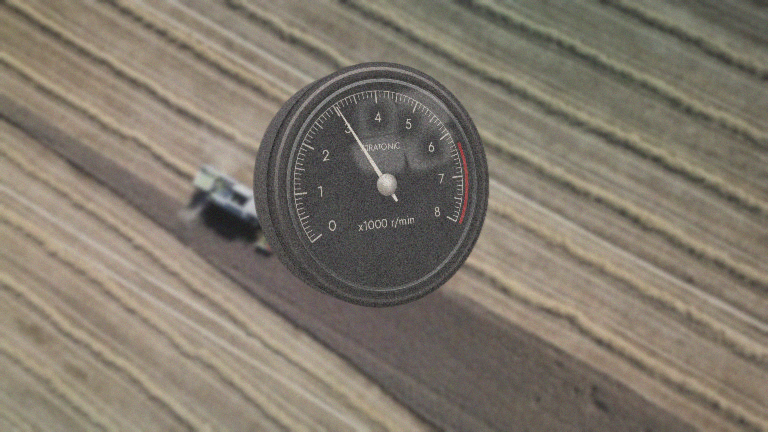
3000; rpm
